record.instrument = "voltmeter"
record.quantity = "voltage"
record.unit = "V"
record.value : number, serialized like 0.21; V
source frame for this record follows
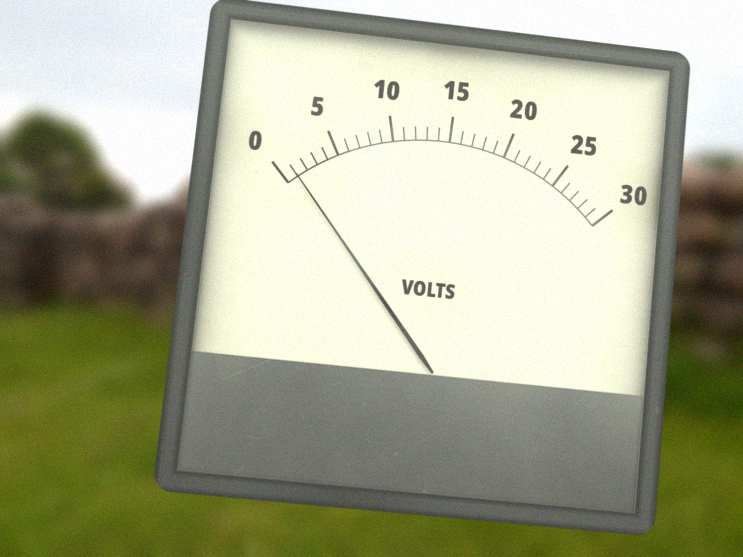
1; V
